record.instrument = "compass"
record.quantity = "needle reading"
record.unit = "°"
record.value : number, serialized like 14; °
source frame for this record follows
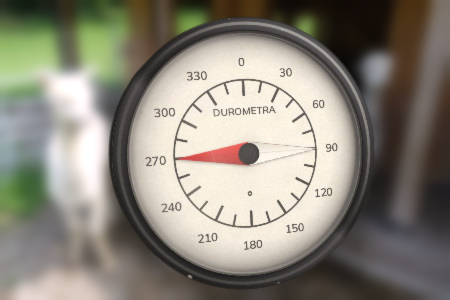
270; °
